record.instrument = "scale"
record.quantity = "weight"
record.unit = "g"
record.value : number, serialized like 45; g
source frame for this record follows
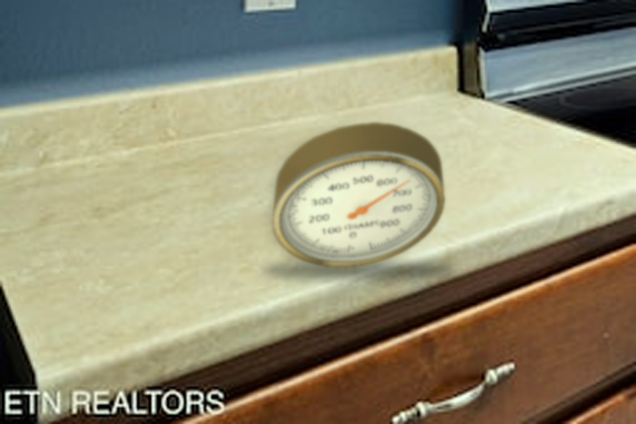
650; g
